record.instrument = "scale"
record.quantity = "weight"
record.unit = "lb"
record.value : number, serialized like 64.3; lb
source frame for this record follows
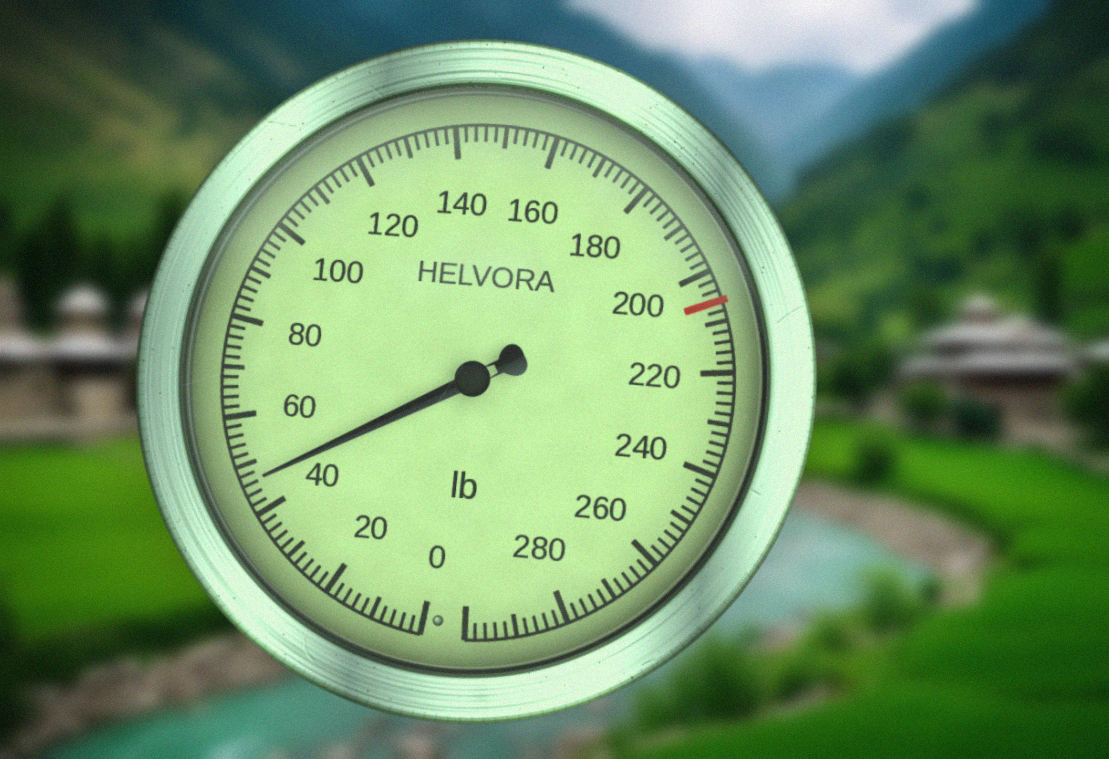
46; lb
